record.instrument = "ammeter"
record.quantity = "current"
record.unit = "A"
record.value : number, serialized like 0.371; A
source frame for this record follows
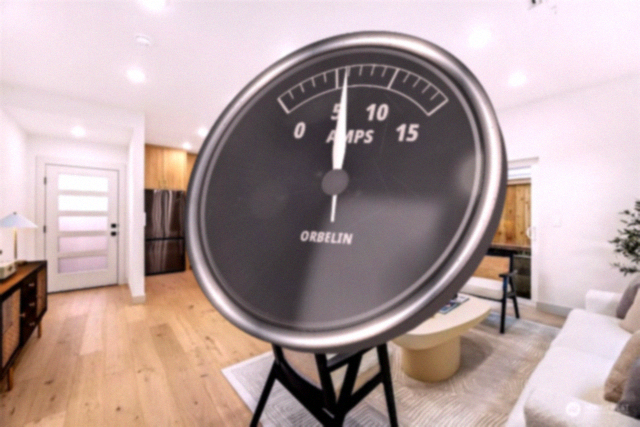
6; A
